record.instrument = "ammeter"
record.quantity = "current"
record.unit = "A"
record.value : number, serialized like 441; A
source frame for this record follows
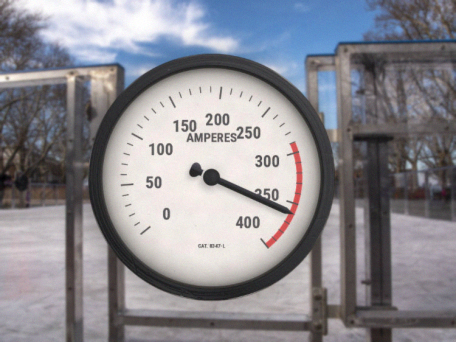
360; A
